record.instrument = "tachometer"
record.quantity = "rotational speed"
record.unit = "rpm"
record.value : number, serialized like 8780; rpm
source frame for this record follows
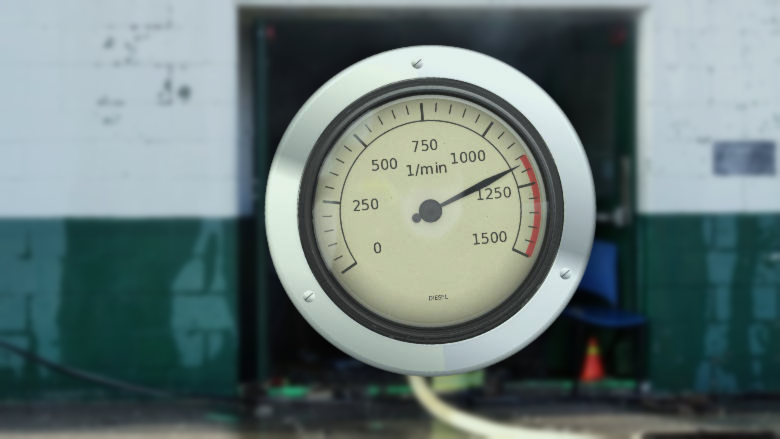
1175; rpm
